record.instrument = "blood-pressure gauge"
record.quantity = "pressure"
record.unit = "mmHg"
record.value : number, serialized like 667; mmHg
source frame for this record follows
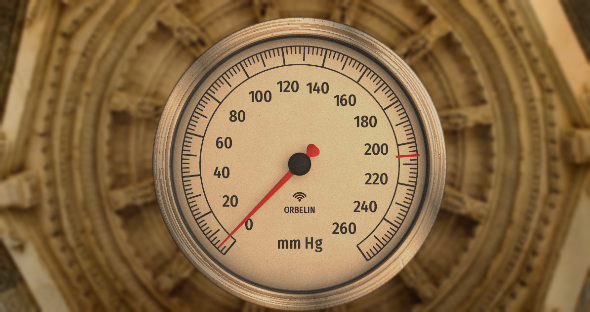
4; mmHg
